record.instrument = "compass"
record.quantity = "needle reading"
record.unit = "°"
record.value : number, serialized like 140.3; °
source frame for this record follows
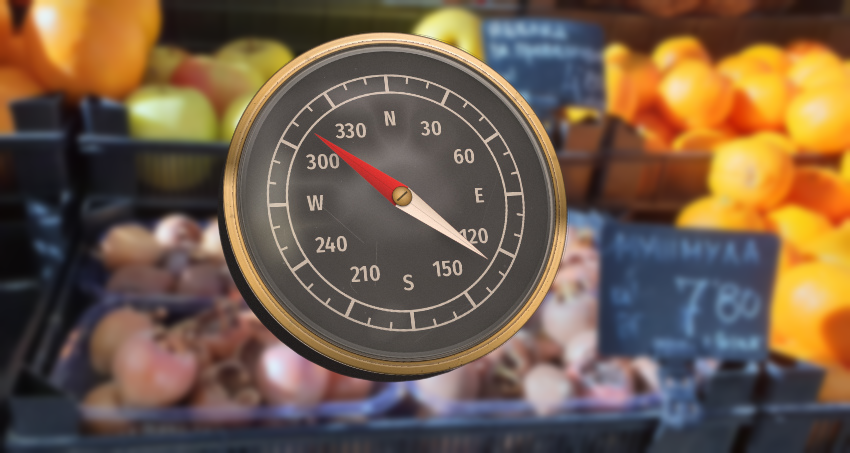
310; °
